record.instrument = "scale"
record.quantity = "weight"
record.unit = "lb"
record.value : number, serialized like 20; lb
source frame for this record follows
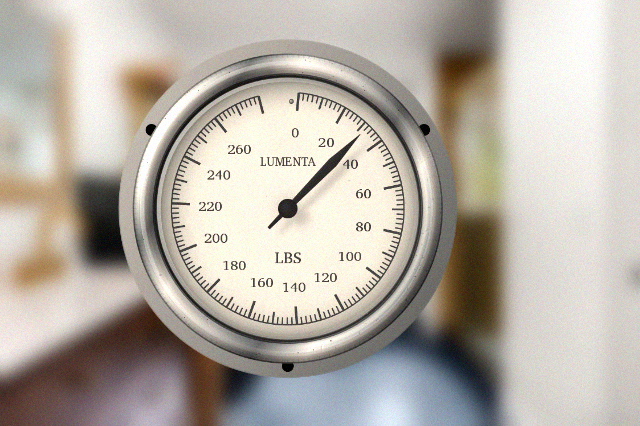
32; lb
